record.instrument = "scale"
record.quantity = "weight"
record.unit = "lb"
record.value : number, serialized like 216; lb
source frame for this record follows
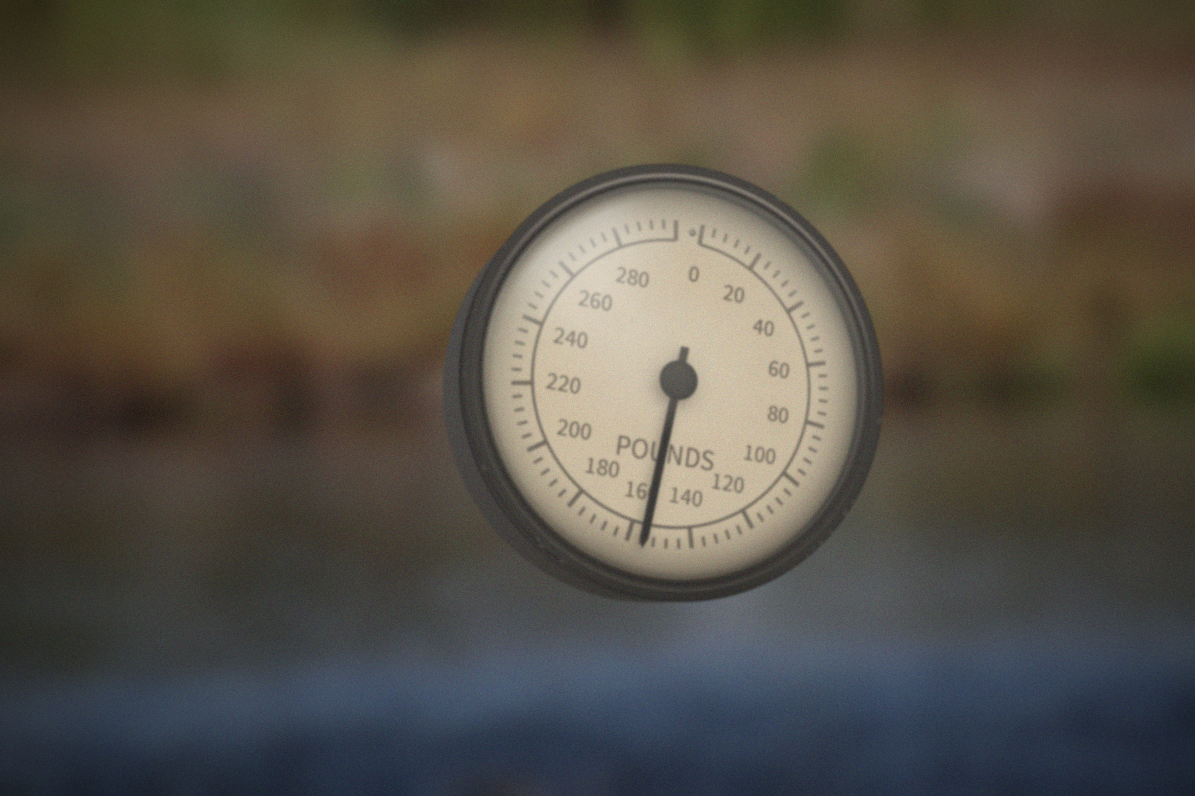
156; lb
